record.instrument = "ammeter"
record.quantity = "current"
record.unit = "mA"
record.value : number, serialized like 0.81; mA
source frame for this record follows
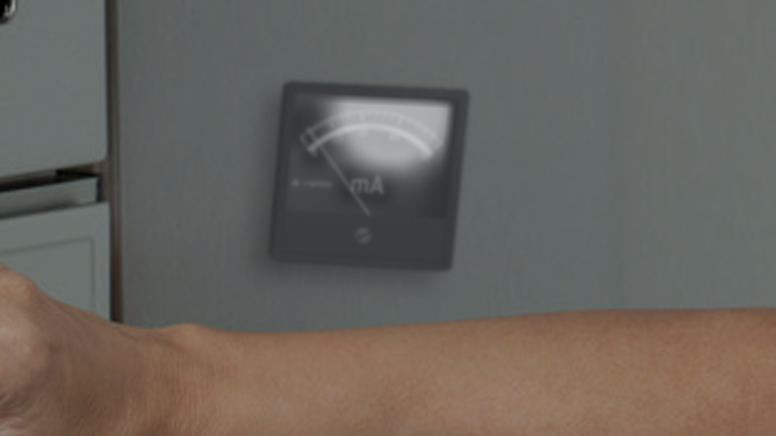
10; mA
